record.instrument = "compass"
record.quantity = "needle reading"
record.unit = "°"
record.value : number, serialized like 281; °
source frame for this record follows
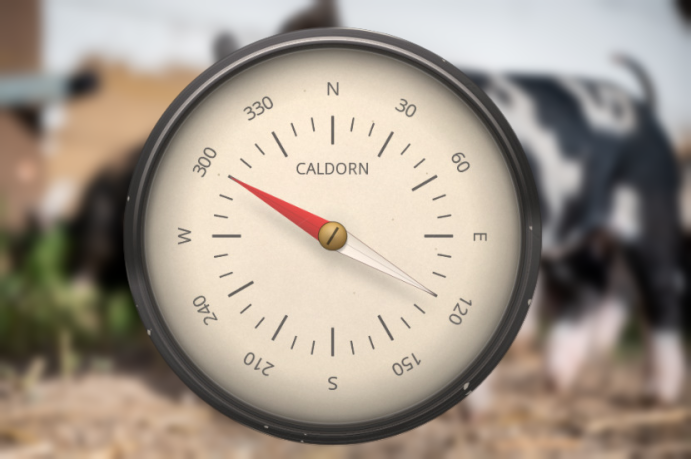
300; °
